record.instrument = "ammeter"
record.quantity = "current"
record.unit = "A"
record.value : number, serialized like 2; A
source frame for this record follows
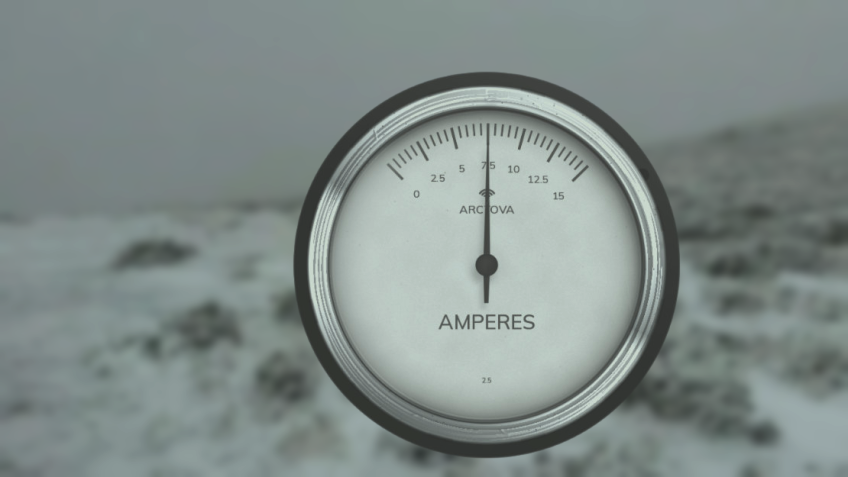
7.5; A
